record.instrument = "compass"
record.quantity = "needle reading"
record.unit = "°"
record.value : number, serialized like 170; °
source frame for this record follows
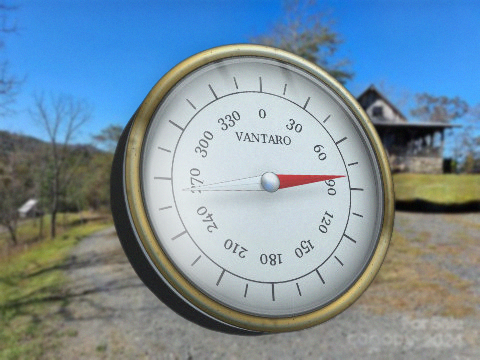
82.5; °
